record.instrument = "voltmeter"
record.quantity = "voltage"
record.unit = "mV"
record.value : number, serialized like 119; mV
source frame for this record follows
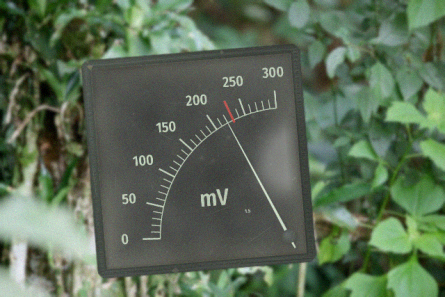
220; mV
